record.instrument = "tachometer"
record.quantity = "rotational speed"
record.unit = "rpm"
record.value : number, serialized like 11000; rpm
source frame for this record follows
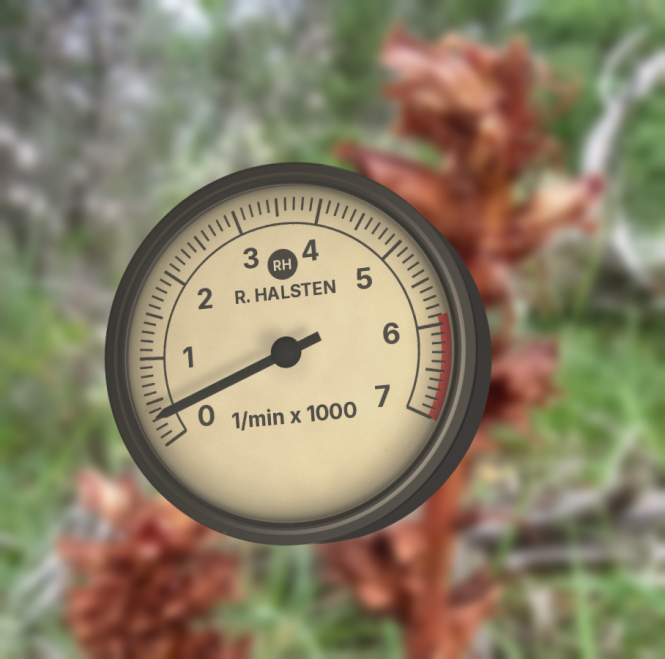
300; rpm
